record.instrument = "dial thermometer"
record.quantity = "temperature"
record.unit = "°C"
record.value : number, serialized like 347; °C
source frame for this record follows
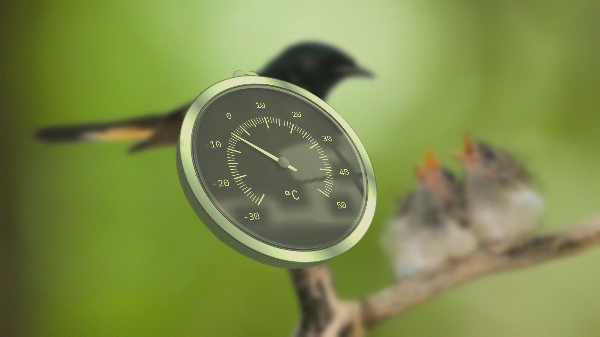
-5; °C
